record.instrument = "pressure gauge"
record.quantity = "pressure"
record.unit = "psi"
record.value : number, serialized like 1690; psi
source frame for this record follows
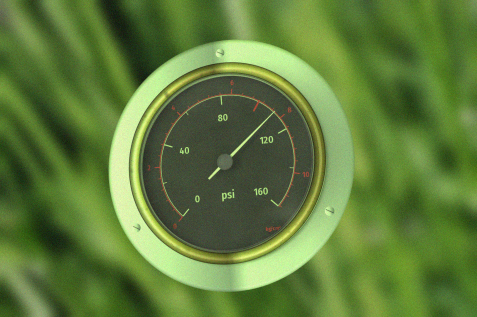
110; psi
